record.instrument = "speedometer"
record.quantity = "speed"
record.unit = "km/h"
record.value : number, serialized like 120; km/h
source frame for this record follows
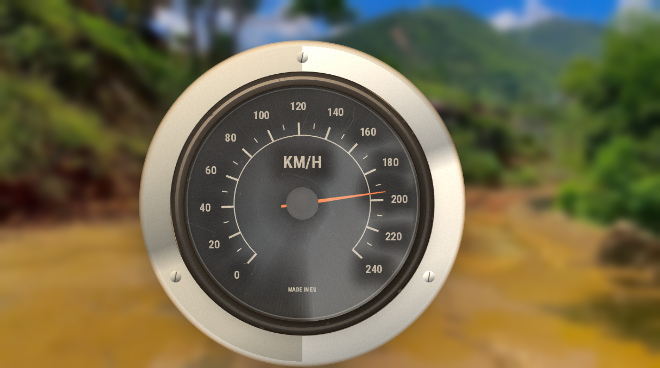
195; km/h
